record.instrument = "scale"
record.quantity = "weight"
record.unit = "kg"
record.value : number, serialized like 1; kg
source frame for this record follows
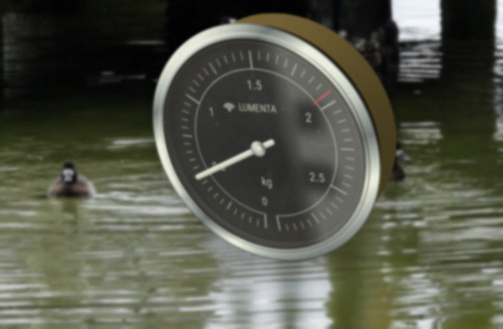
0.5; kg
